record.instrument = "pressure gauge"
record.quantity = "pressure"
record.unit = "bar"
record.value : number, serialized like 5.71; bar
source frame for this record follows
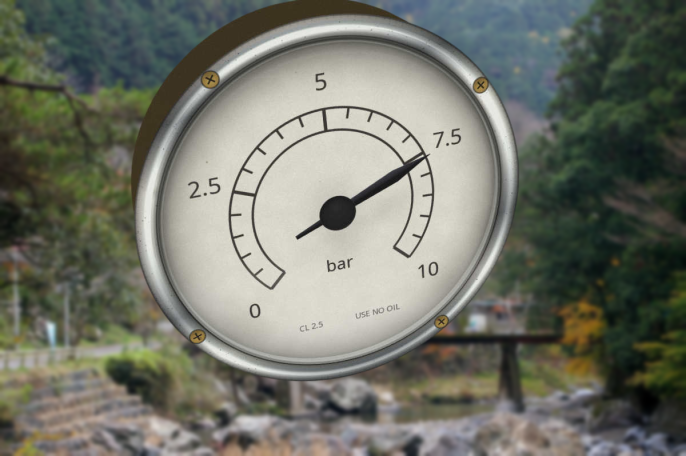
7.5; bar
